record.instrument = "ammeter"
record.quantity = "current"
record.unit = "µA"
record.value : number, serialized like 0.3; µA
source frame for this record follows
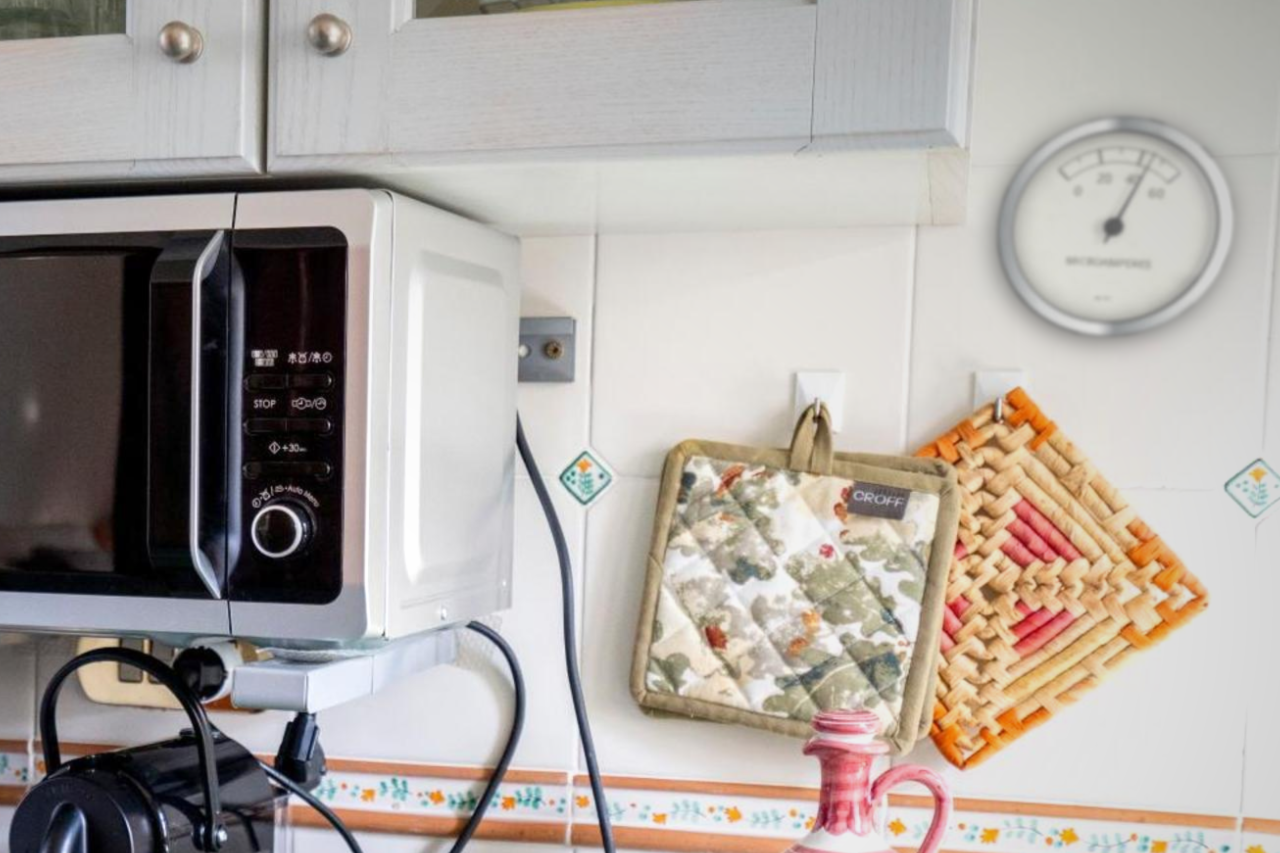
45; µA
